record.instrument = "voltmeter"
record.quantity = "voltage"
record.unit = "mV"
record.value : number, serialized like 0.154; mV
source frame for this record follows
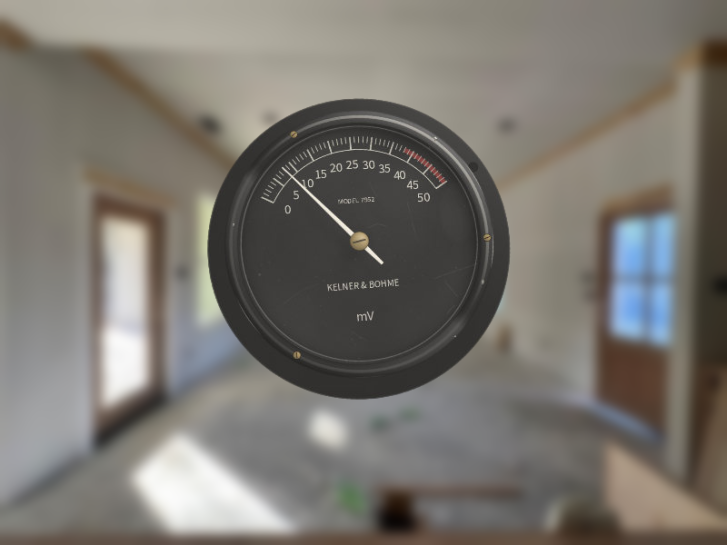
8; mV
